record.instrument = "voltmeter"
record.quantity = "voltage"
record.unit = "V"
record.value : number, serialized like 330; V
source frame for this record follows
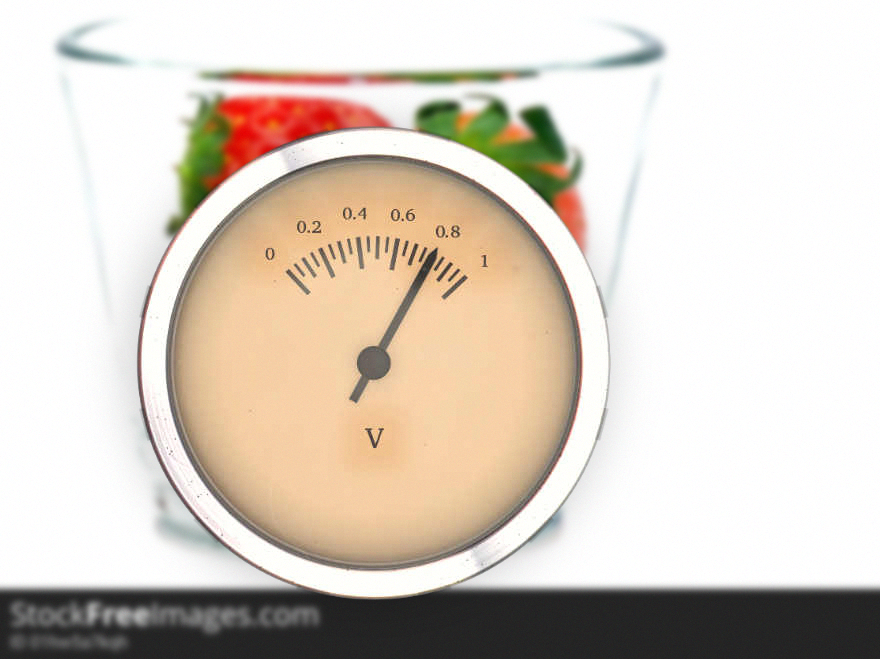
0.8; V
